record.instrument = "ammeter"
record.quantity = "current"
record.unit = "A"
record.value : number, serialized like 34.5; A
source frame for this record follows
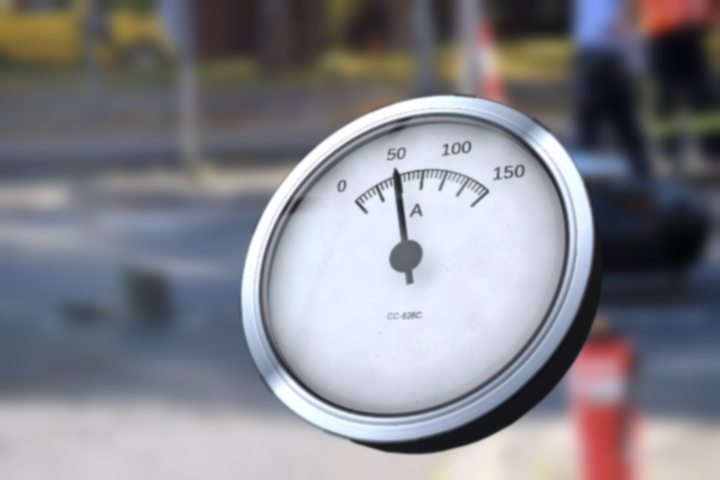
50; A
